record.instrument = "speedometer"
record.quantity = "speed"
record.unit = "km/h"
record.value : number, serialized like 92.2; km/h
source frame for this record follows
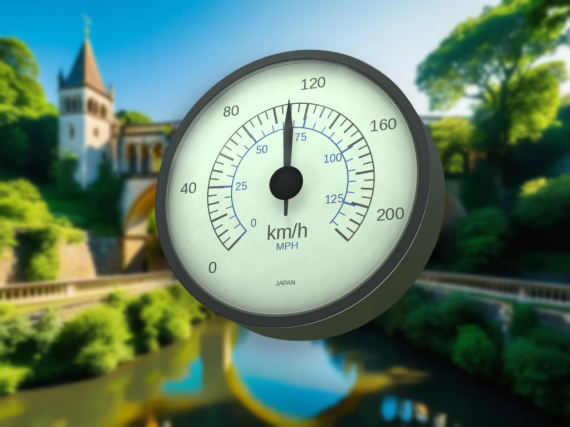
110; km/h
